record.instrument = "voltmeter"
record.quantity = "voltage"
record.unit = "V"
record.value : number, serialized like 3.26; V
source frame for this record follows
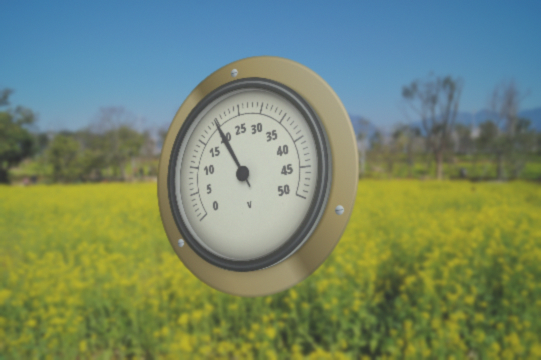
20; V
